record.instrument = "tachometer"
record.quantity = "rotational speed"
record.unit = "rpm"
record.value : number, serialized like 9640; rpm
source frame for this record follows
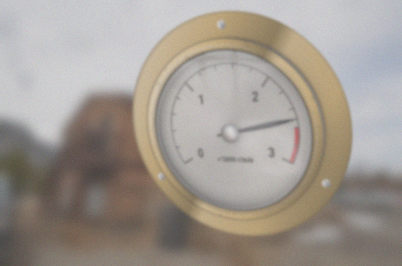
2500; rpm
